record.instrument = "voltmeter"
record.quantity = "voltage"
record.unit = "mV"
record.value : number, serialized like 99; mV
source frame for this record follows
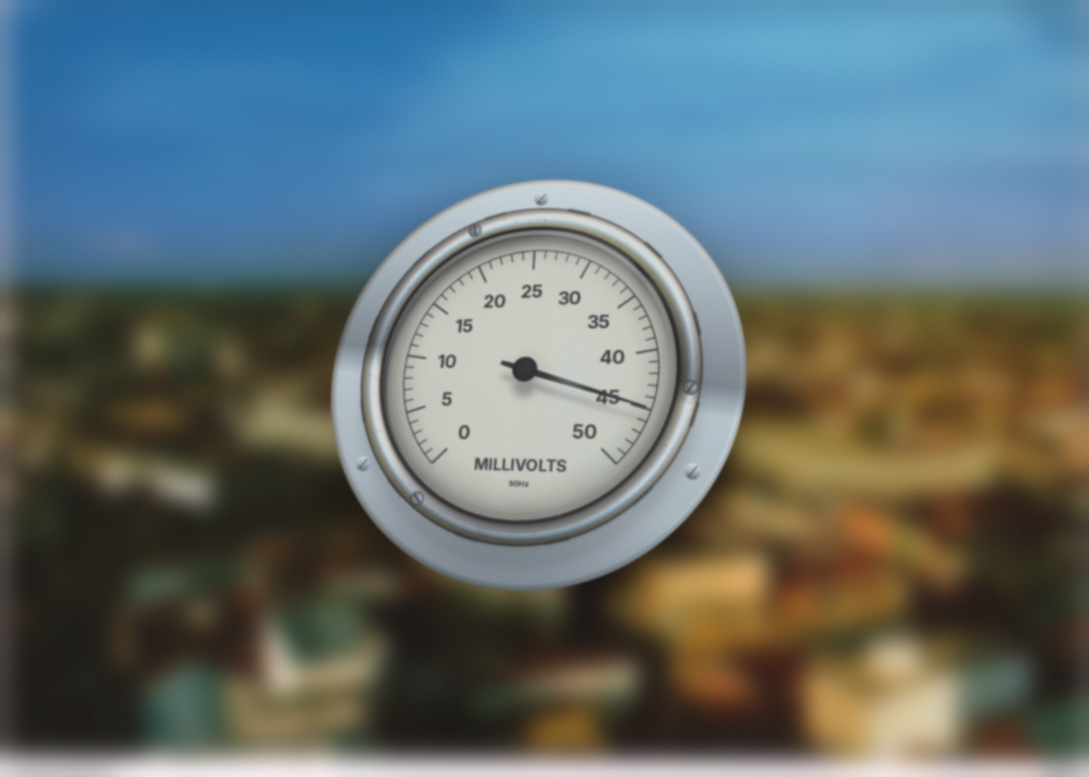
45; mV
